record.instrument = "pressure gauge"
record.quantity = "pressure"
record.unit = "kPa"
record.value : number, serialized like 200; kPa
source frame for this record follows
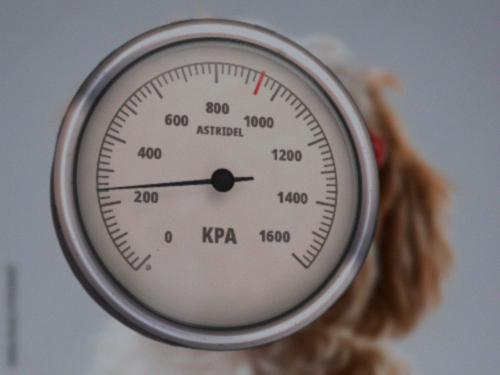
240; kPa
